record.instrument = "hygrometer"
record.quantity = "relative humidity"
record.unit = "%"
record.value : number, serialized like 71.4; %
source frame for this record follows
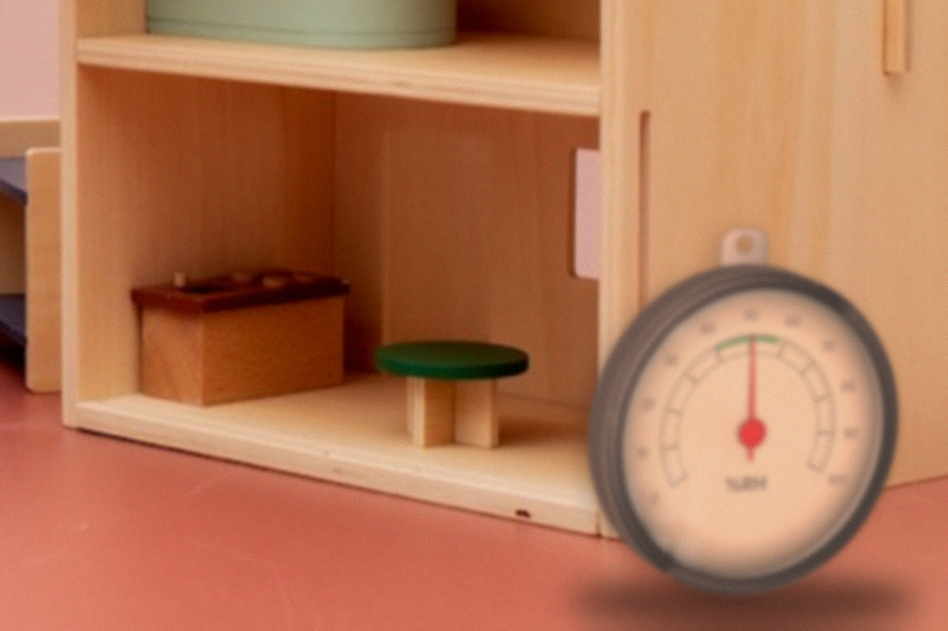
50; %
